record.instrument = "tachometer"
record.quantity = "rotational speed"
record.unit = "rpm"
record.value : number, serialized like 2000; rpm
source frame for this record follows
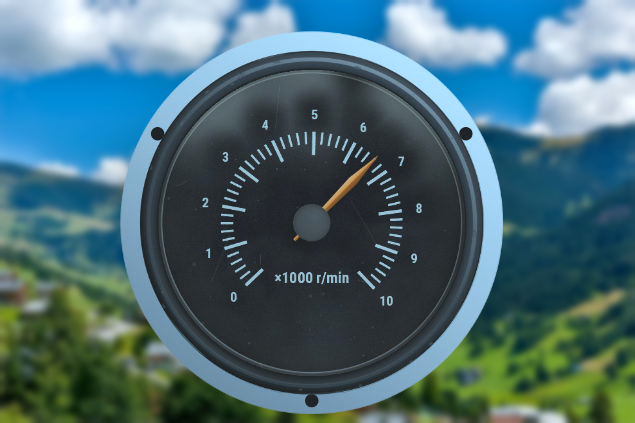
6600; rpm
